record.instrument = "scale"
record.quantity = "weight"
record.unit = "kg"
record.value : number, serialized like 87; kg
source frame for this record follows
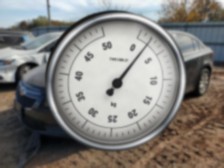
2; kg
